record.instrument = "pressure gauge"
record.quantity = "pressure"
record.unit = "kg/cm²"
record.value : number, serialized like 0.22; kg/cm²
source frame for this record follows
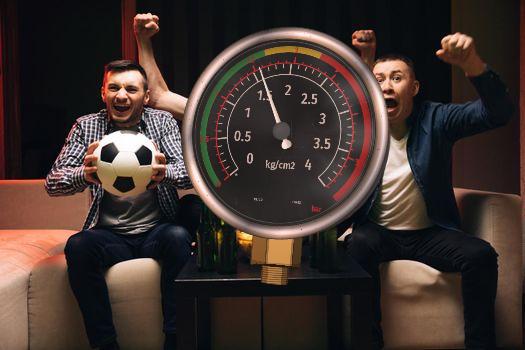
1.6; kg/cm²
